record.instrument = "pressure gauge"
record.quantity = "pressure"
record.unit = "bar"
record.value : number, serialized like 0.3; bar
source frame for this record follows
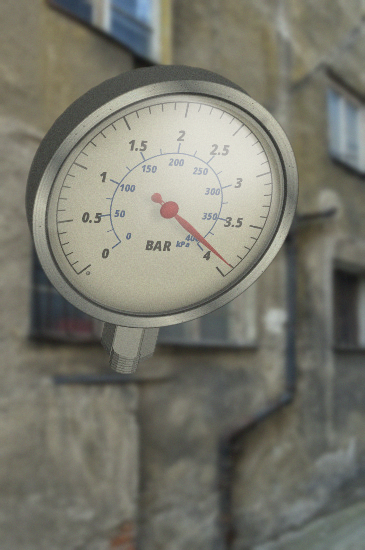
3.9; bar
